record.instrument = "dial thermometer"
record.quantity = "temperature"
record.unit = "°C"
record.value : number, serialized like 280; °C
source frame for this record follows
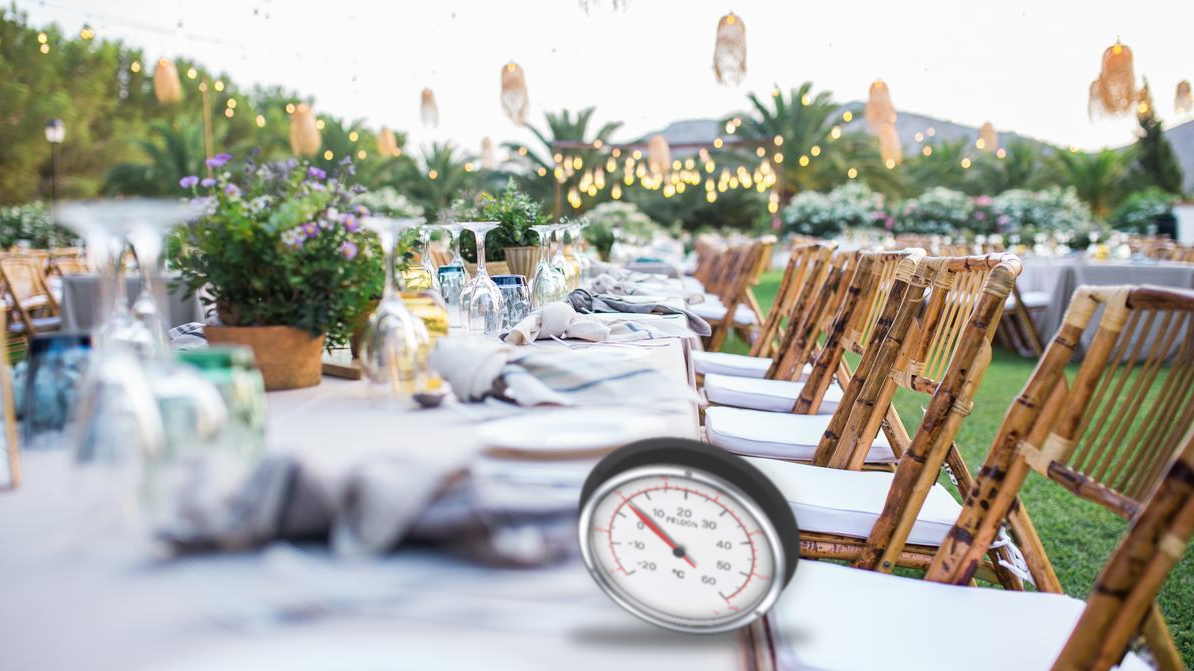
5; °C
